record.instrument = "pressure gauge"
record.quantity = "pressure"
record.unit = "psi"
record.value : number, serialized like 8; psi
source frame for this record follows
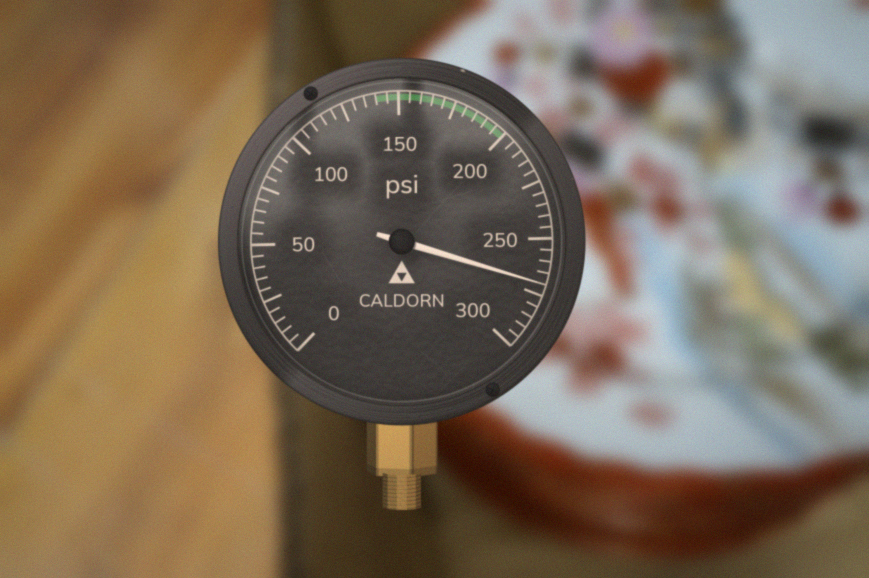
270; psi
